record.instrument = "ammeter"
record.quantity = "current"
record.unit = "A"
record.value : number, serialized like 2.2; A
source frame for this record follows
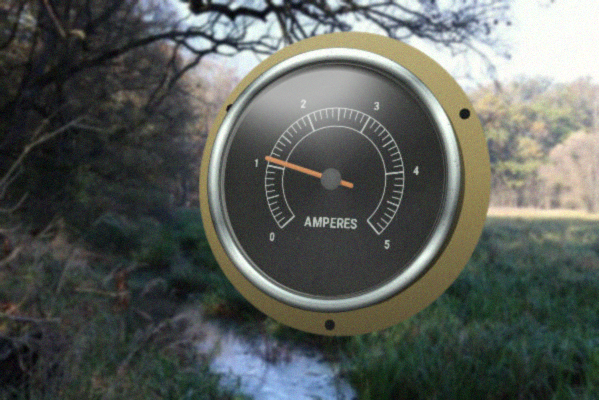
1.1; A
